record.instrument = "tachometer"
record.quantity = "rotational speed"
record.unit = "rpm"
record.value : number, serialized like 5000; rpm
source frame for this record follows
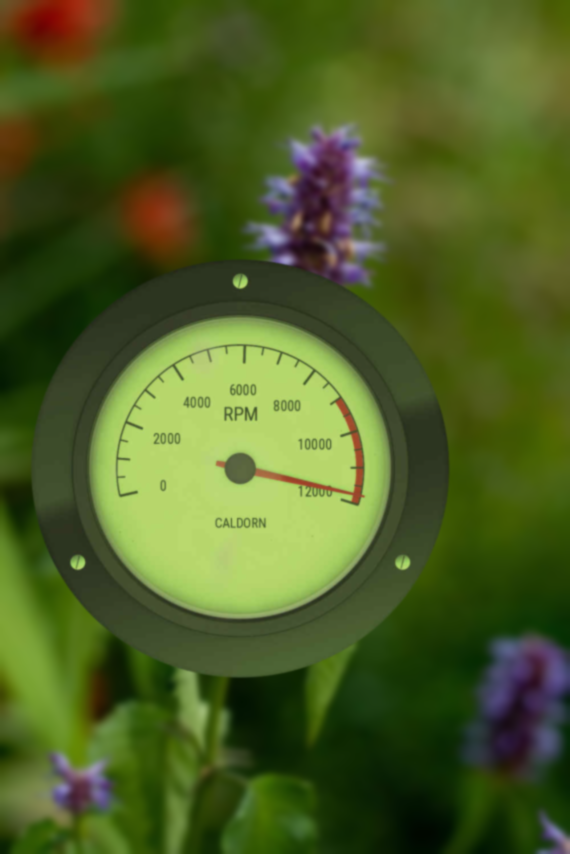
11750; rpm
